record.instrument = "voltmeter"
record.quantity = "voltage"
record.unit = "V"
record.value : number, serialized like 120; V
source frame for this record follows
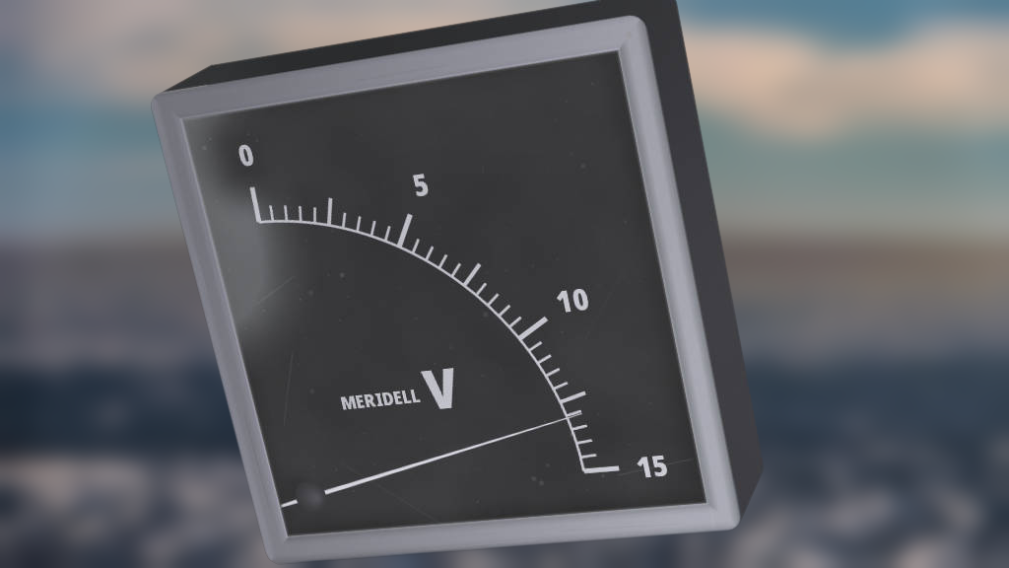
13; V
